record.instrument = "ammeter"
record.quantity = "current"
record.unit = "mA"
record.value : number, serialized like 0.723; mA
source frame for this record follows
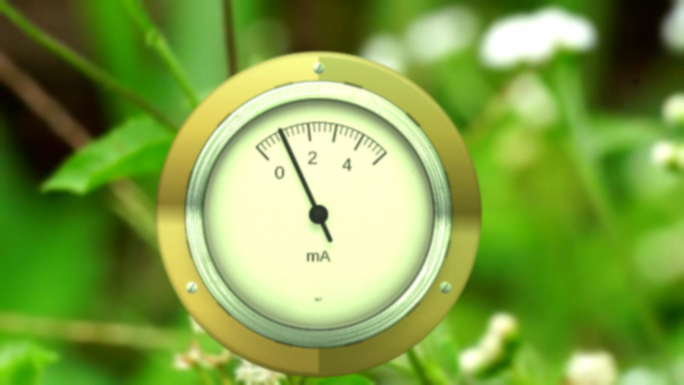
1; mA
